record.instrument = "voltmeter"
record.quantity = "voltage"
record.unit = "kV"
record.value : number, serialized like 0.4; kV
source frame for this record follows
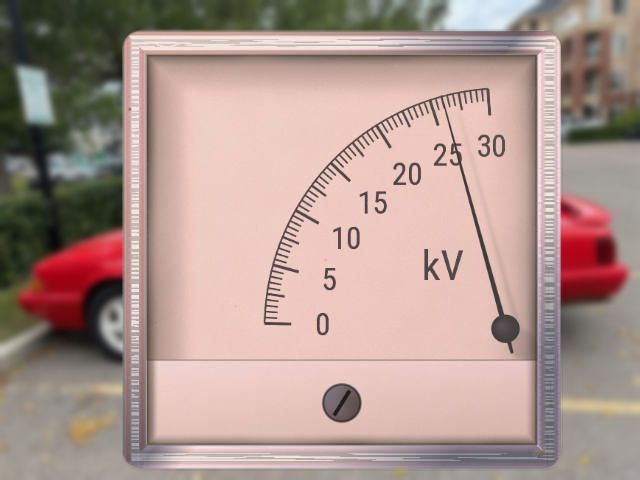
26; kV
